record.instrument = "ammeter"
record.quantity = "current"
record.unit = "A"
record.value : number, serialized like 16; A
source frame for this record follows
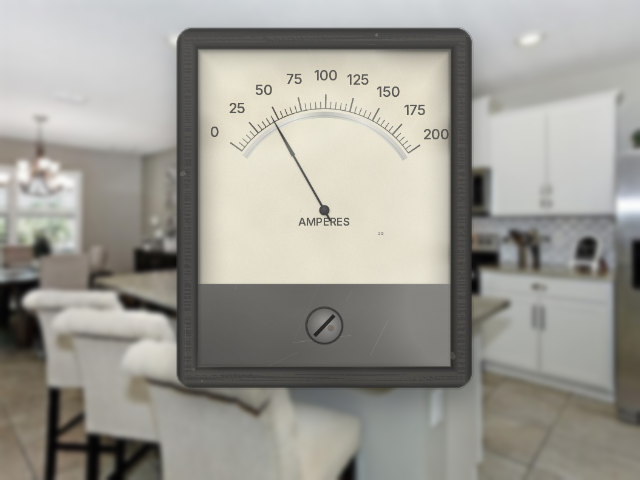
45; A
